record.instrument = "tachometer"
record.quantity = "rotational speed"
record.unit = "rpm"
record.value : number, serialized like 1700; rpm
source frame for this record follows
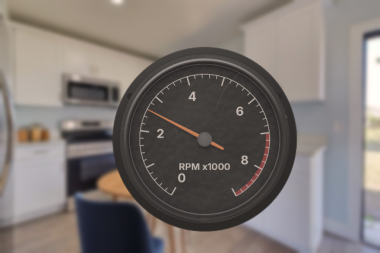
2600; rpm
